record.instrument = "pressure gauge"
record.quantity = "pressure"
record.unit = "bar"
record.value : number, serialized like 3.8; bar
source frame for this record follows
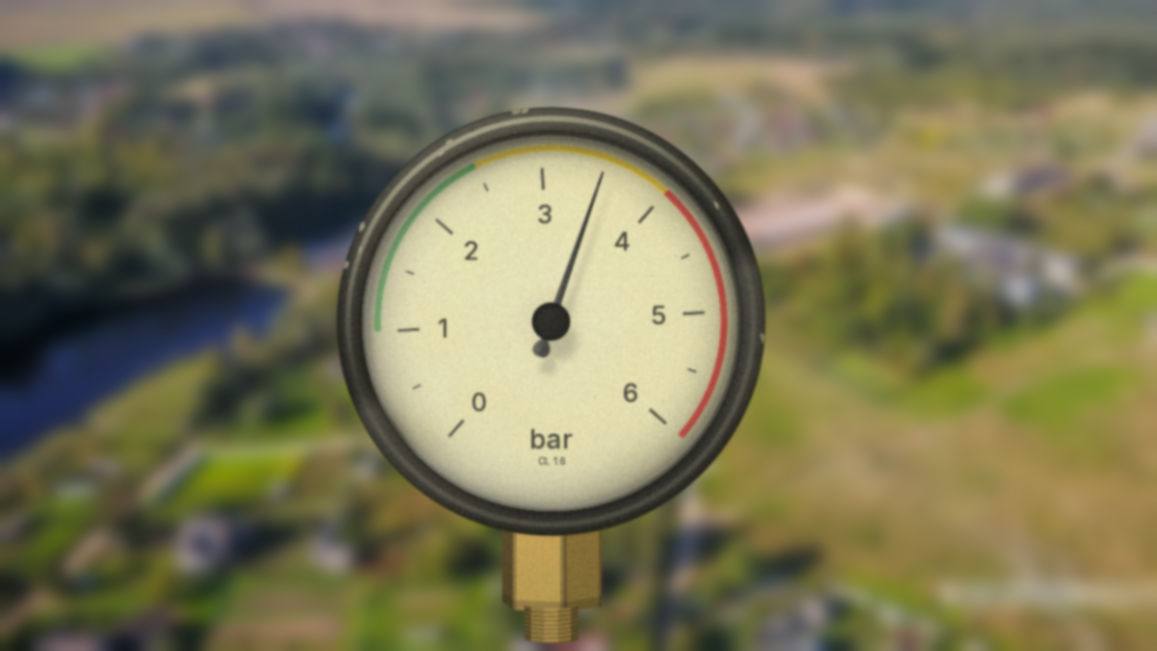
3.5; bar
